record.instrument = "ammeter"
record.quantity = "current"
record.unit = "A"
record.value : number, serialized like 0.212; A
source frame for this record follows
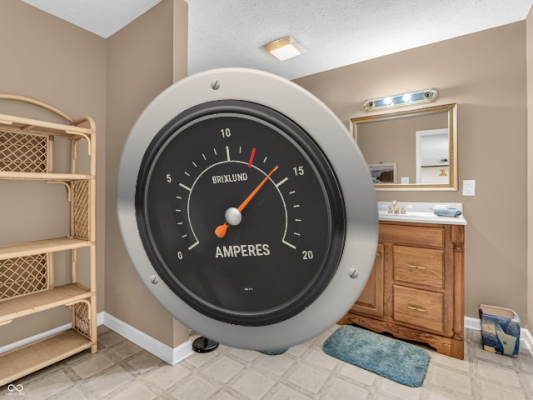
14; A
